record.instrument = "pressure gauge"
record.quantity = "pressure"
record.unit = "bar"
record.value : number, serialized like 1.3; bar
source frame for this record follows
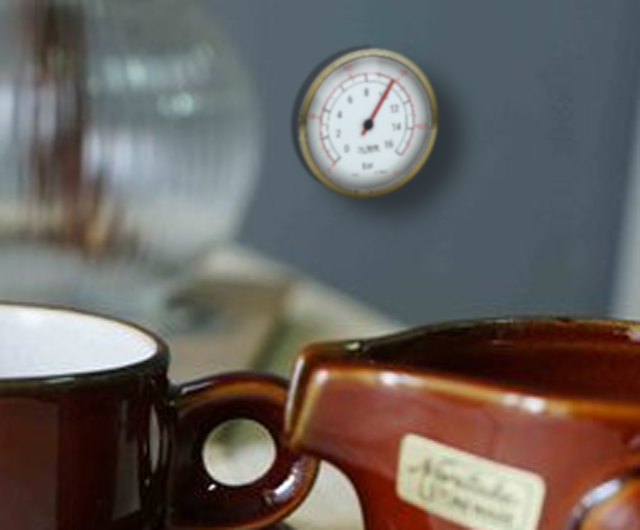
10; bar
